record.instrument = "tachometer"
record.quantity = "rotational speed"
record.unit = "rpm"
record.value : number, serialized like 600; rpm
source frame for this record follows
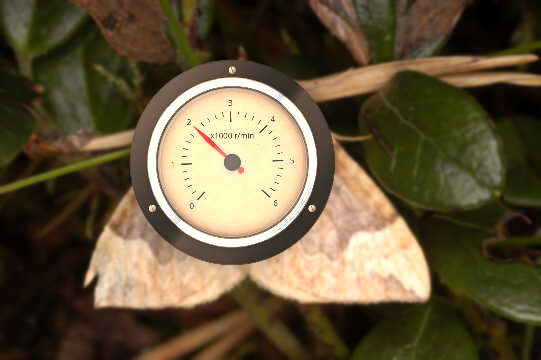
2000; rpm
